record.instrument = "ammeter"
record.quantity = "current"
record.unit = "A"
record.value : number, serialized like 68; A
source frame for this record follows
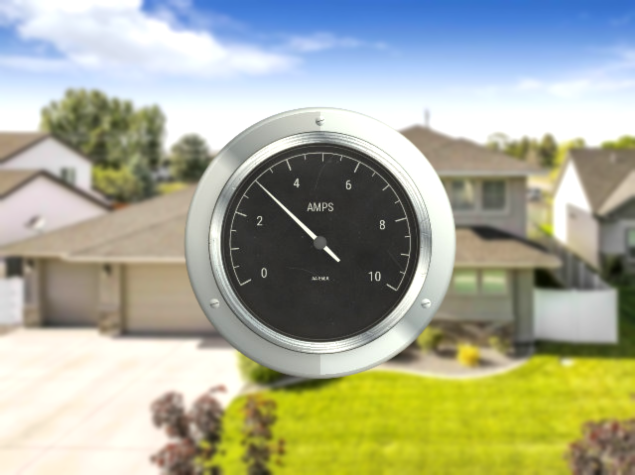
3; A
